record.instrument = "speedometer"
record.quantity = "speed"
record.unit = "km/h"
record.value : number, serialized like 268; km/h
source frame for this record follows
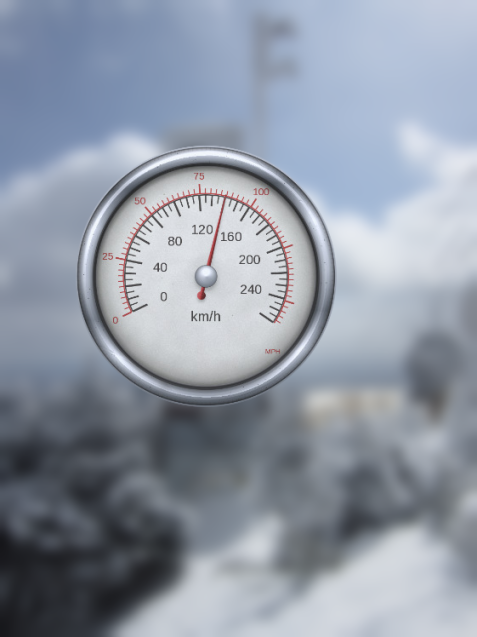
140; km/h
